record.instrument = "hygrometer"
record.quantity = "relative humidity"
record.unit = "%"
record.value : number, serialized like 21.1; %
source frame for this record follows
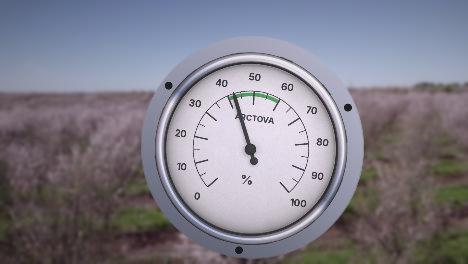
42.5; %
